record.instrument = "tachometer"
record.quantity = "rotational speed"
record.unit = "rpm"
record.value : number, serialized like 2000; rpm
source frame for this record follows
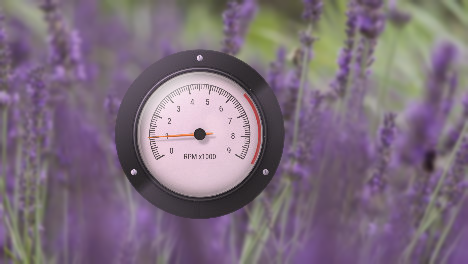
1000; rpm
